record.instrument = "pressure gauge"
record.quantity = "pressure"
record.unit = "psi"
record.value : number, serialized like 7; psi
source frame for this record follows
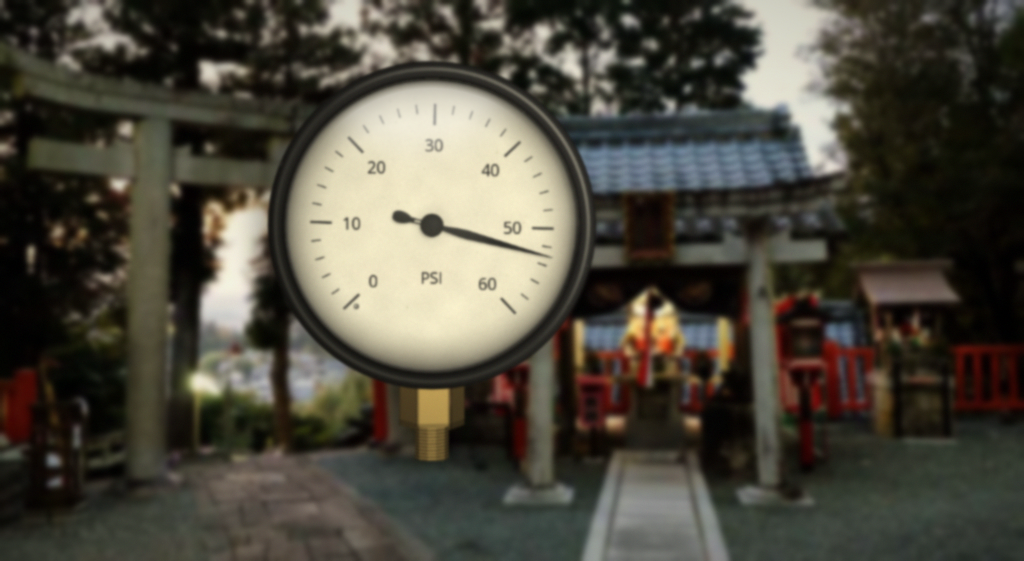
53; psi
